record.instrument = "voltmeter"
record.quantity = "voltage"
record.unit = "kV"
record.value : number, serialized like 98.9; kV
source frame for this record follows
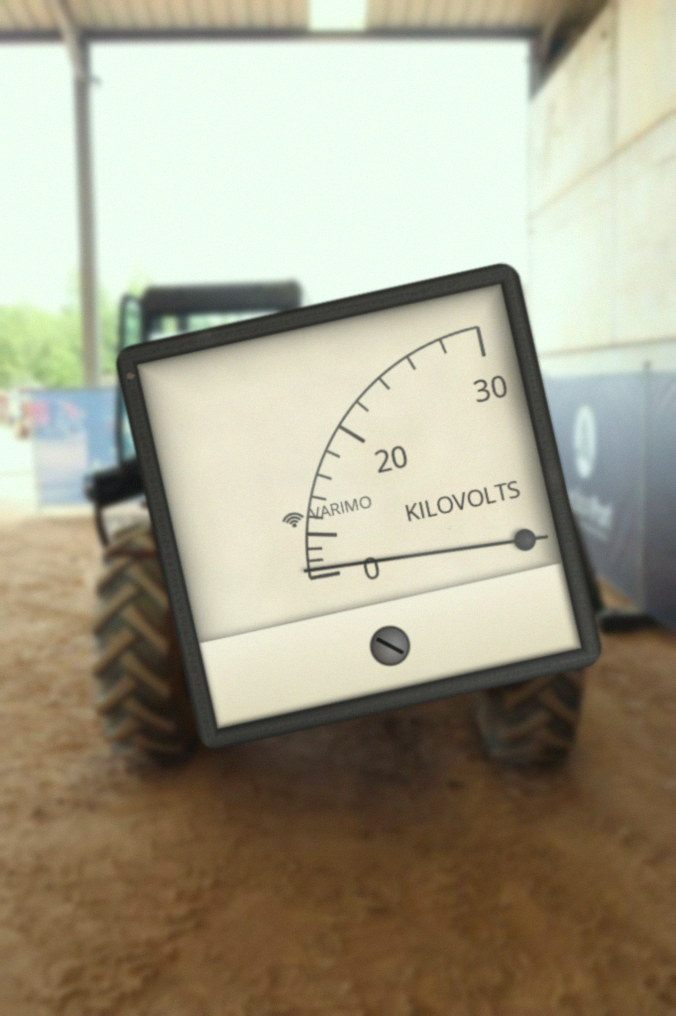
4; kV
